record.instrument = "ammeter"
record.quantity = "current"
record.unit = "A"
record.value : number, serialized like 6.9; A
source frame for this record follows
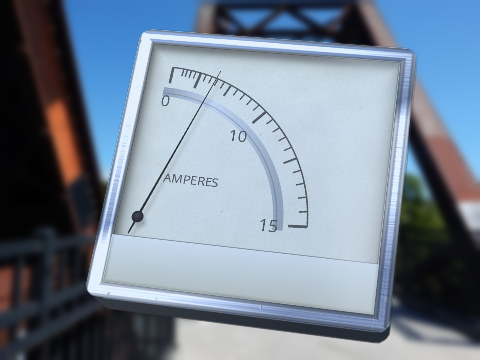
6.5; A
